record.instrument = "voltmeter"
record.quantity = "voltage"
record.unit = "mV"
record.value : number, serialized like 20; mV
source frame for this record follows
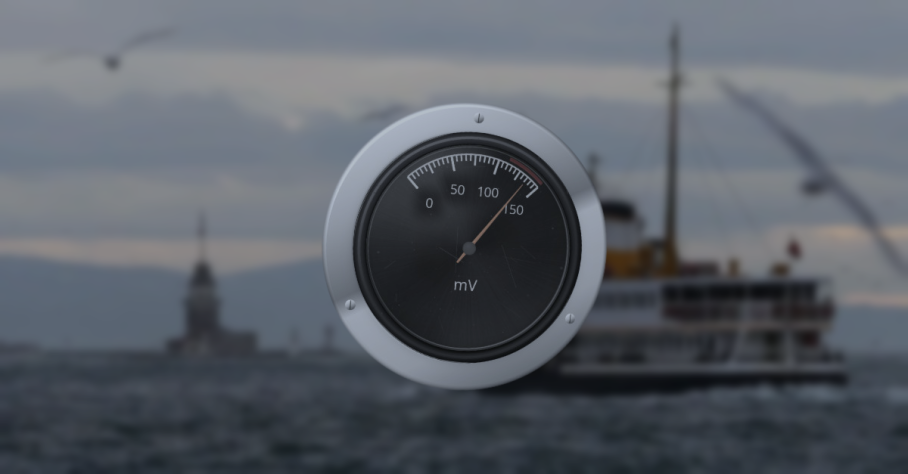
135; mV
